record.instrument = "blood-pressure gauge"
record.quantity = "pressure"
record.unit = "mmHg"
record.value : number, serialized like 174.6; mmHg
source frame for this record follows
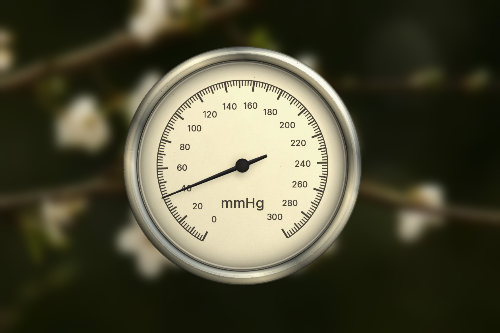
40; mmHg
